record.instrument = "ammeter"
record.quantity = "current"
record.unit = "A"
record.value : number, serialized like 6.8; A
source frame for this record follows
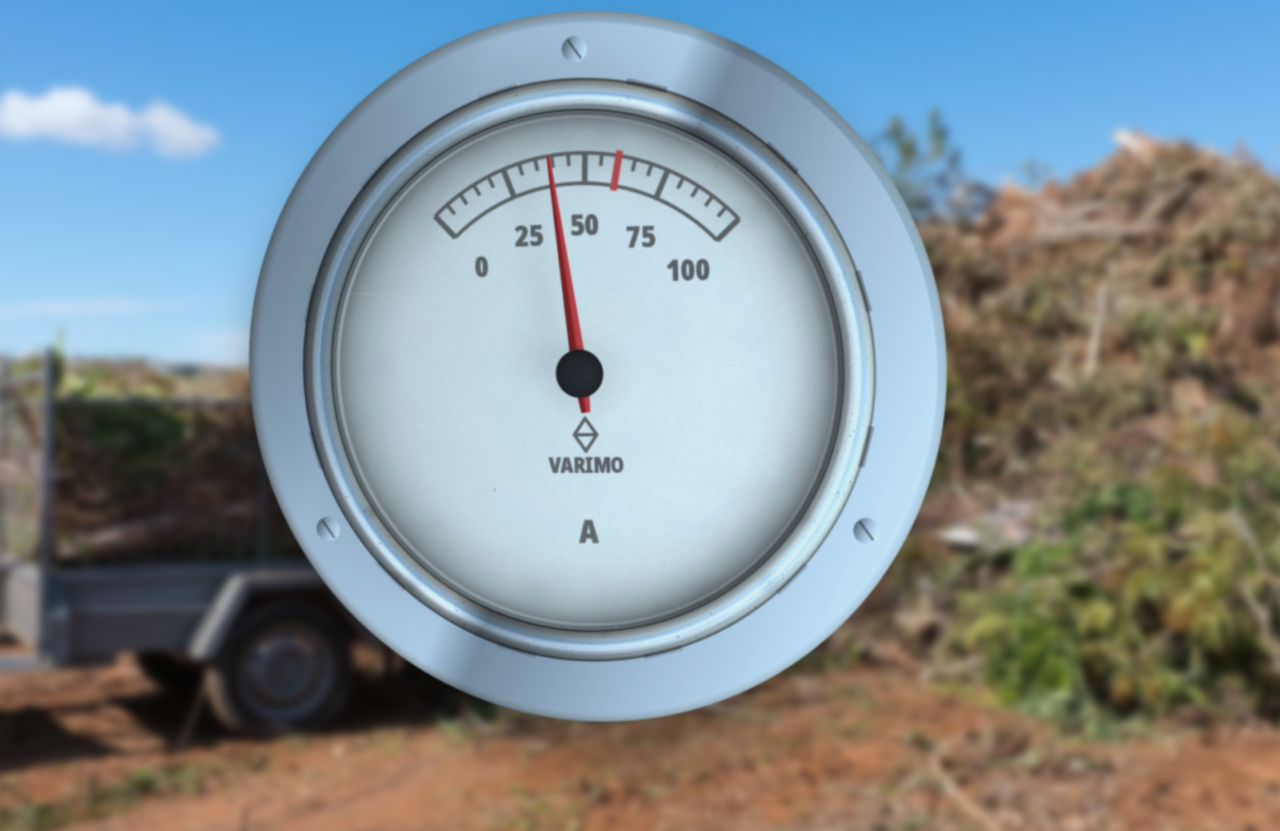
40; A
